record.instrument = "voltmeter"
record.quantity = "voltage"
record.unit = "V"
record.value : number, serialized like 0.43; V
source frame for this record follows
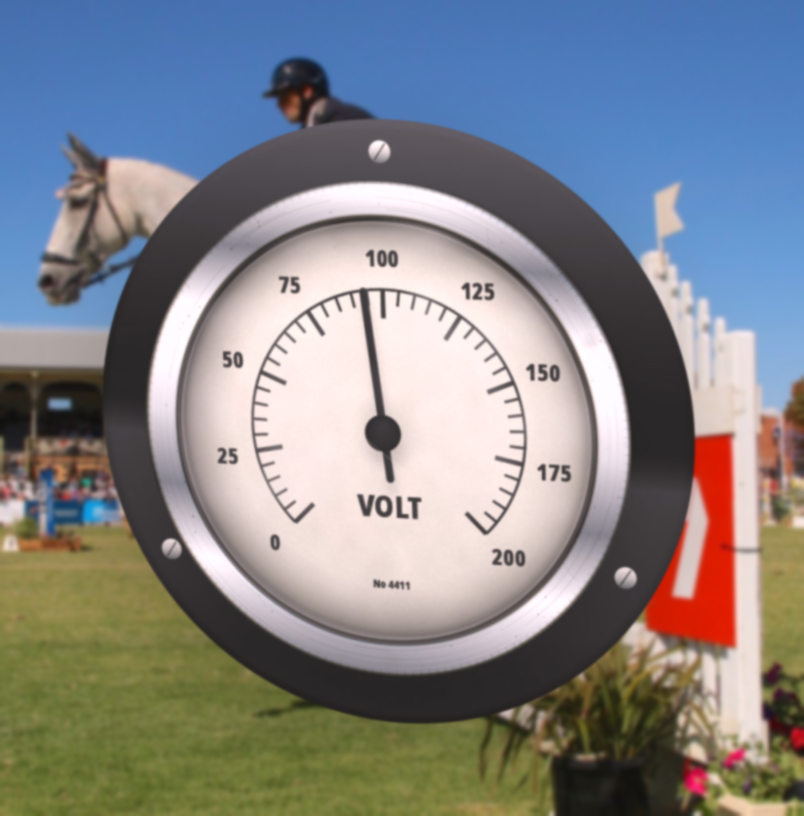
95; V
